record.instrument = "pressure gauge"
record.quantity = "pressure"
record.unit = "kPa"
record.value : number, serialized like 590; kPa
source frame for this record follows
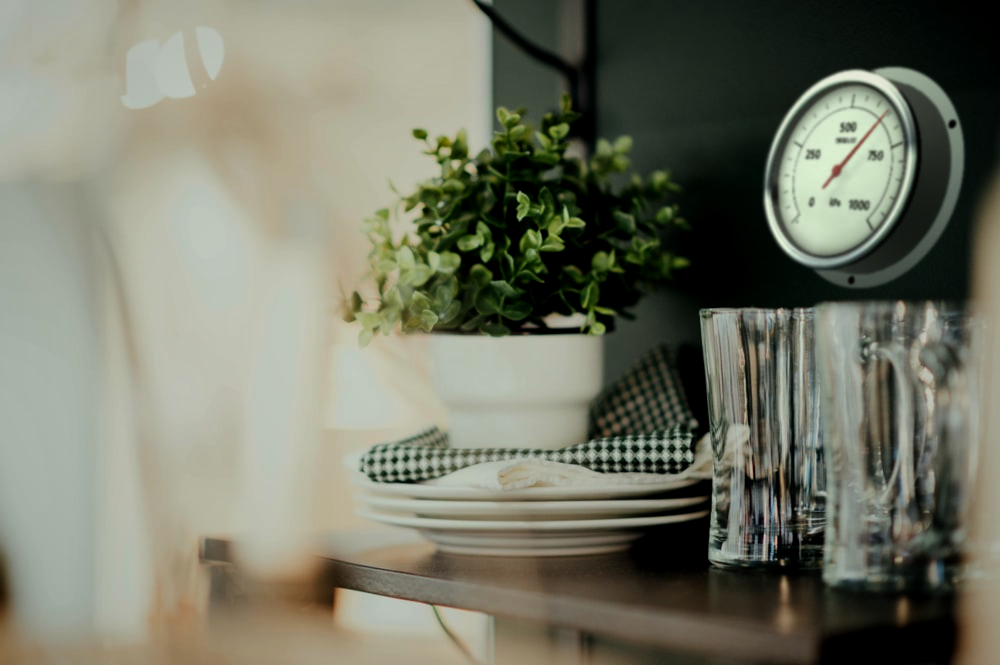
650; kPa
